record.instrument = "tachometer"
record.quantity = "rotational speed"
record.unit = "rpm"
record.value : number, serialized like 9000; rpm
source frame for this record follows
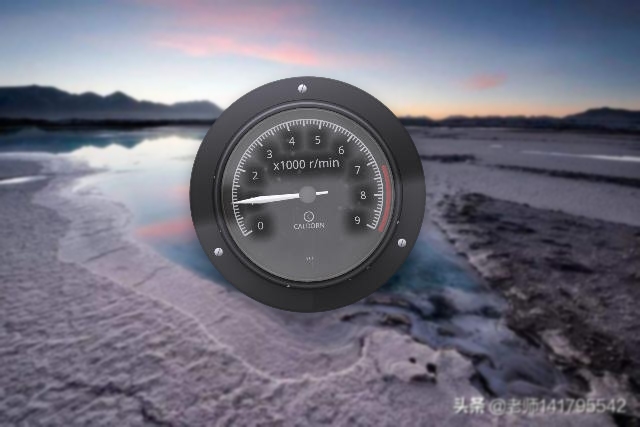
1000; rpm
